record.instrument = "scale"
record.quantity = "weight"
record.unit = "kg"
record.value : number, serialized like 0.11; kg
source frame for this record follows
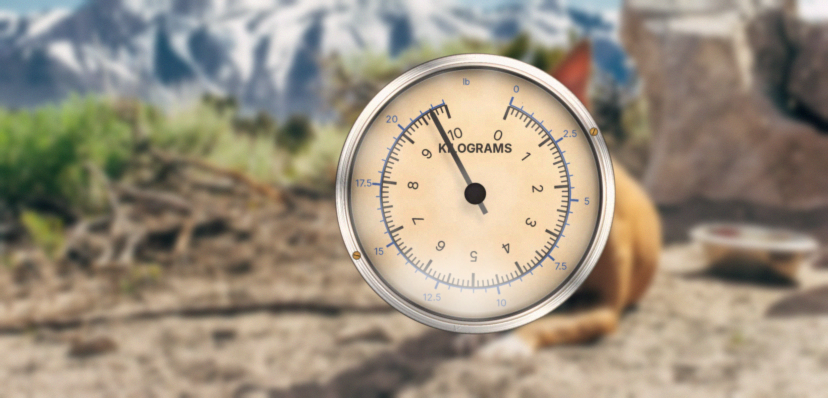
9.7; kg
